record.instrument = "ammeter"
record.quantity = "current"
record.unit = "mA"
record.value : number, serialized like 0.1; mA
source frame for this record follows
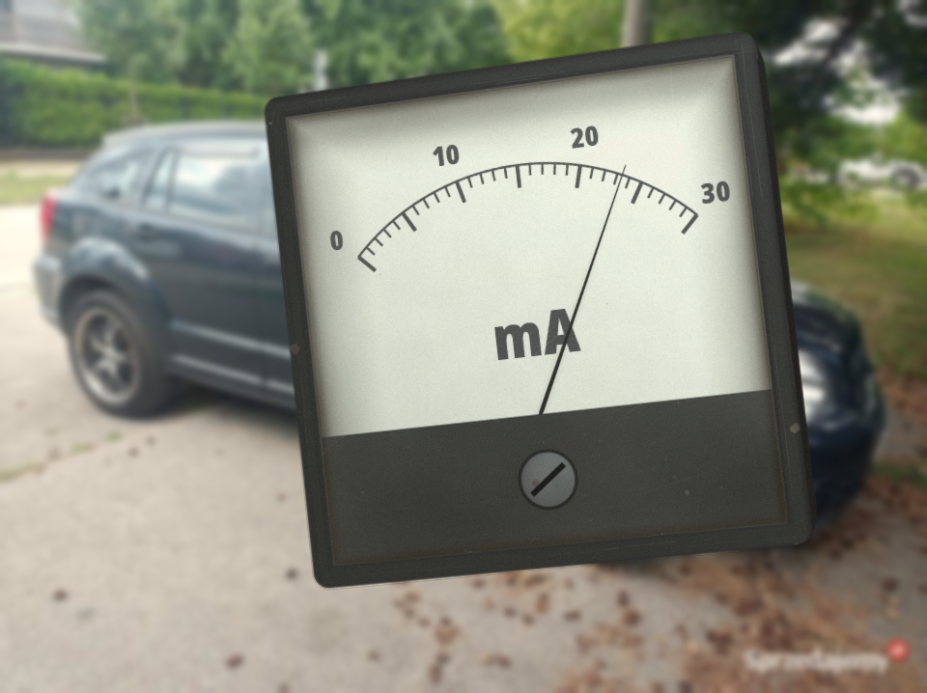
23.5; mA
